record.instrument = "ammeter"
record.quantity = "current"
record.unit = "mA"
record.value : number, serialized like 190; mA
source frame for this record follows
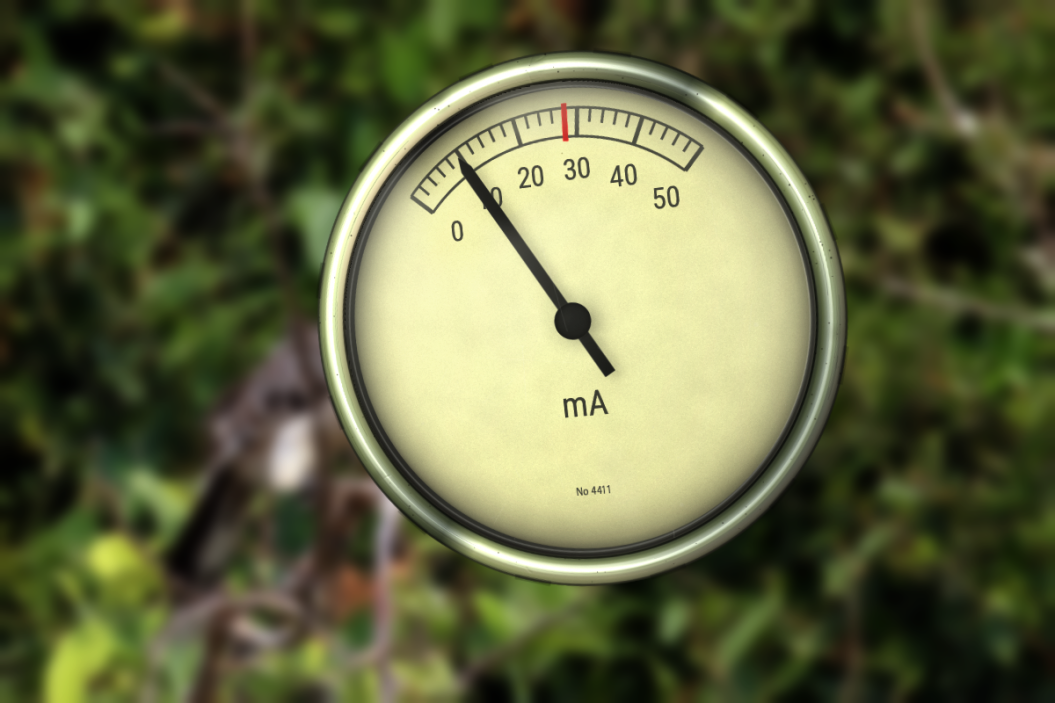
10; mA
